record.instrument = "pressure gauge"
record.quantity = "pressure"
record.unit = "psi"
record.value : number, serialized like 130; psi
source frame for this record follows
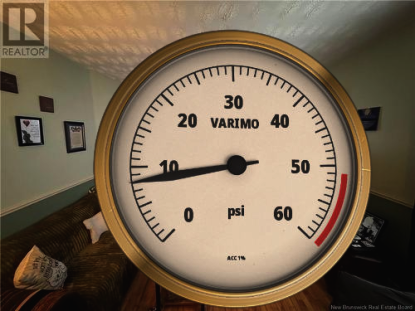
8; psi
